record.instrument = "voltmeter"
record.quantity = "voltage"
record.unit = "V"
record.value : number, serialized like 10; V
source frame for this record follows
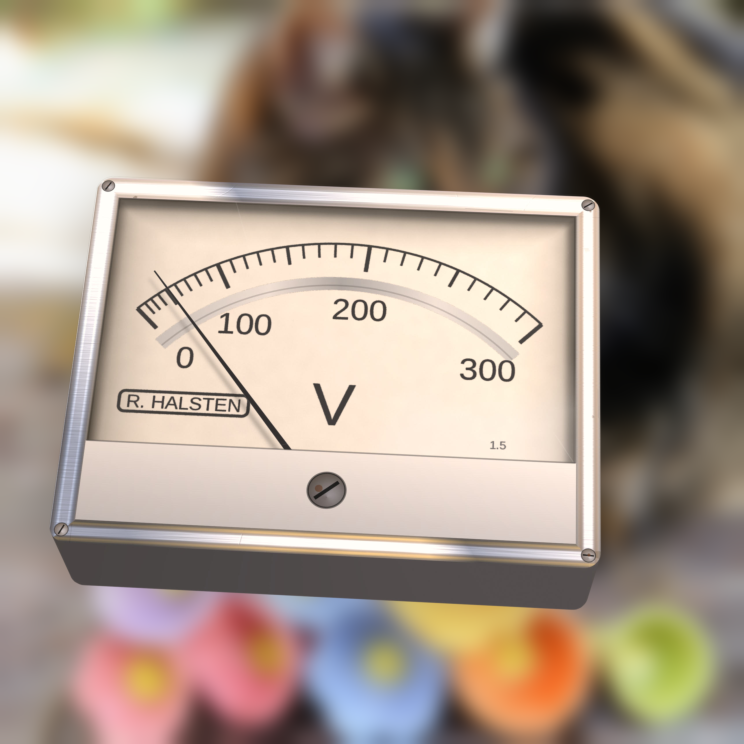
50; V
